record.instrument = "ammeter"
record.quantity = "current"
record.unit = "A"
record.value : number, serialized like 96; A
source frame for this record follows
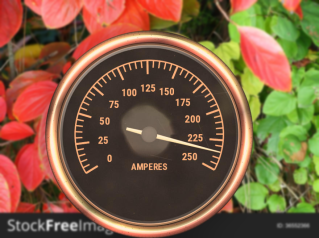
235; A
